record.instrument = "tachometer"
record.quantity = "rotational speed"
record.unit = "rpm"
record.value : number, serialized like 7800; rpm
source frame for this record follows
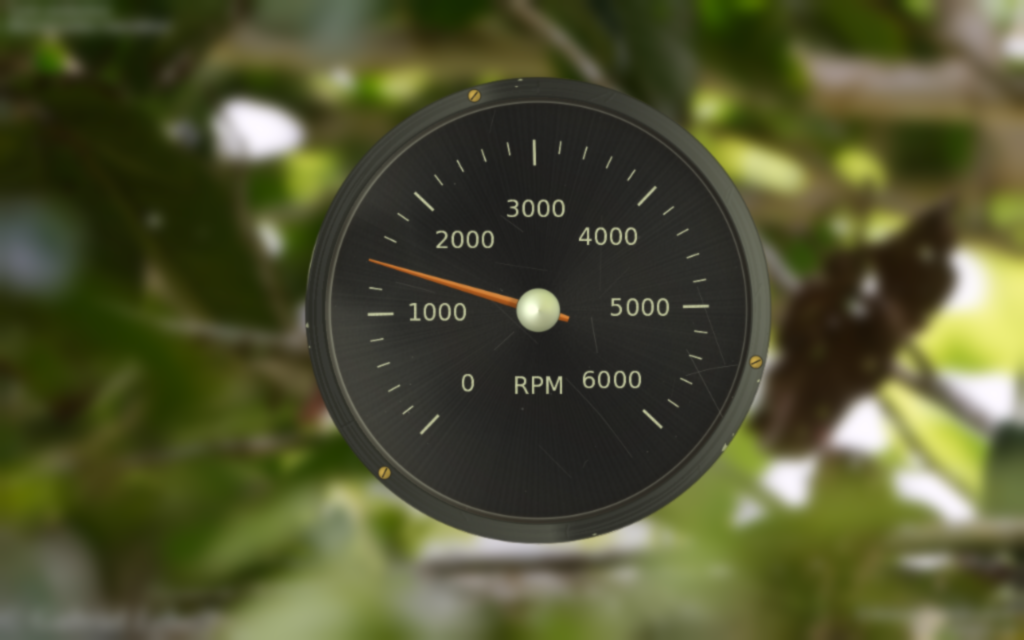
1400; rpm
